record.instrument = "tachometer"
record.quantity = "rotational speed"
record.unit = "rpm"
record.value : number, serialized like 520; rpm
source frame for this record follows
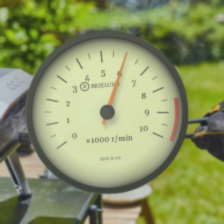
6000; rpm
